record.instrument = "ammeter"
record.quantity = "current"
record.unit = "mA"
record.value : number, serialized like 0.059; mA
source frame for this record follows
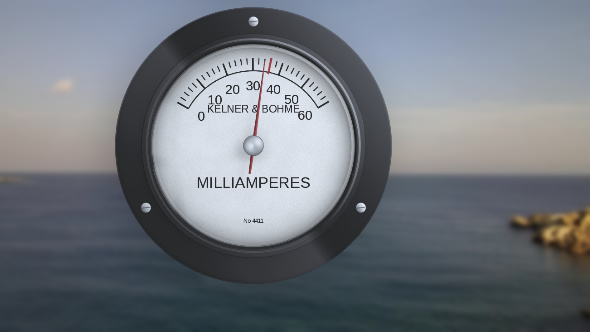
34; mA
